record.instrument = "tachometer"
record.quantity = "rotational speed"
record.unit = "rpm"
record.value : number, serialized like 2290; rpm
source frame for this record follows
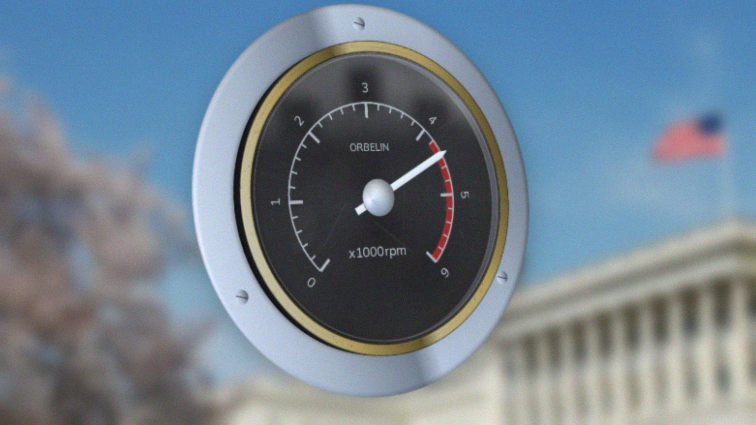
4400; rpm
